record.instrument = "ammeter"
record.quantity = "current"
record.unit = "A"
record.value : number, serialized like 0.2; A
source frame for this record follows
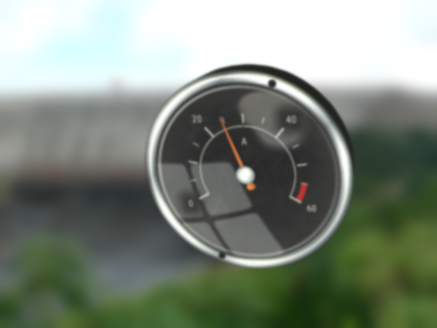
25; A
